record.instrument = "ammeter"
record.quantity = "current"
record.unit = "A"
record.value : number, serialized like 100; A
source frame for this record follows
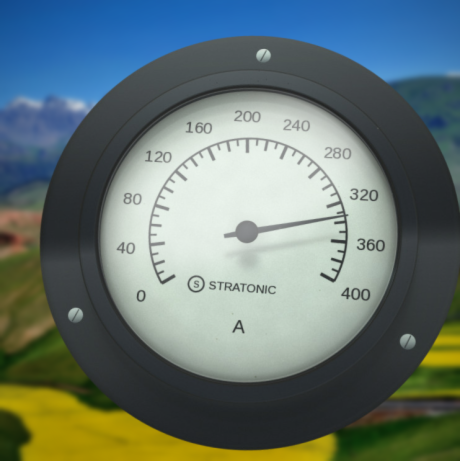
335; A
